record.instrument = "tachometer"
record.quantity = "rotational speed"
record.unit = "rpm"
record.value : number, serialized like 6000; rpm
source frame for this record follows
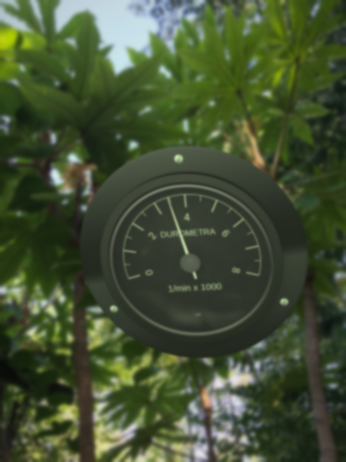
3500; rpm
